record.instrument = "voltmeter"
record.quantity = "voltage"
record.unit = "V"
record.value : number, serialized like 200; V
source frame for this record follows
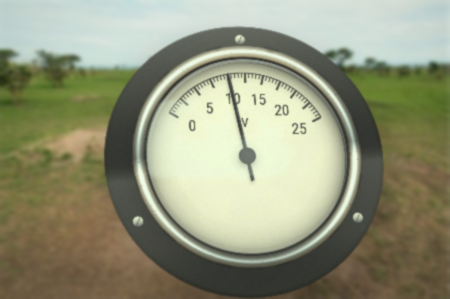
10; V
